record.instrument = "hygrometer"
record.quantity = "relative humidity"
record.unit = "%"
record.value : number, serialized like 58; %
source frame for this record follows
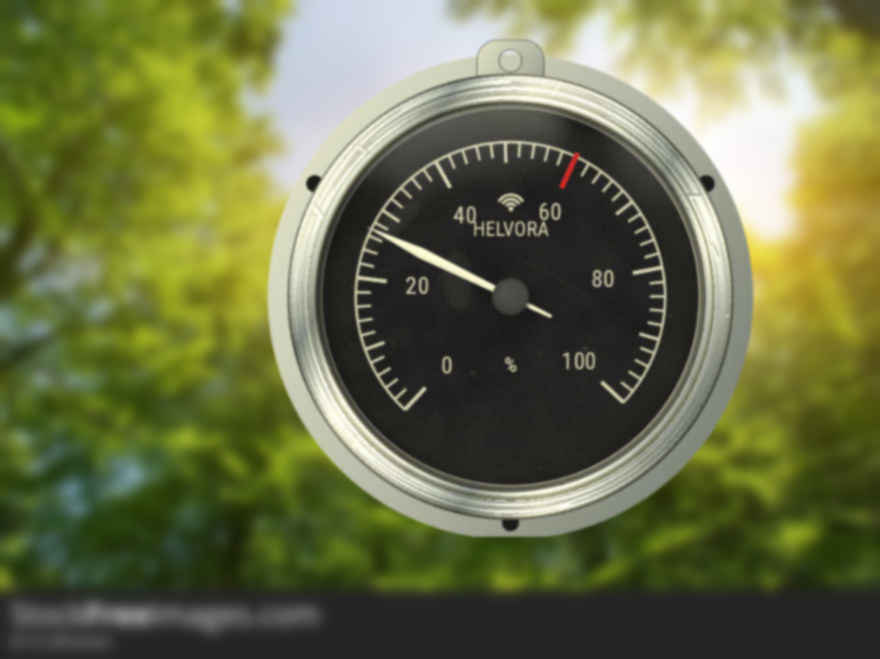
27; %
